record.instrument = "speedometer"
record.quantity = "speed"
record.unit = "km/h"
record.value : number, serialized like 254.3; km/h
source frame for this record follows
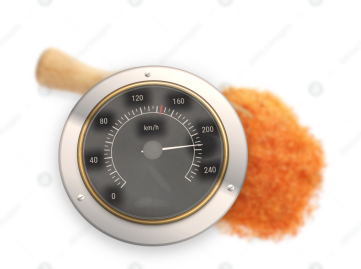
215; km/h
